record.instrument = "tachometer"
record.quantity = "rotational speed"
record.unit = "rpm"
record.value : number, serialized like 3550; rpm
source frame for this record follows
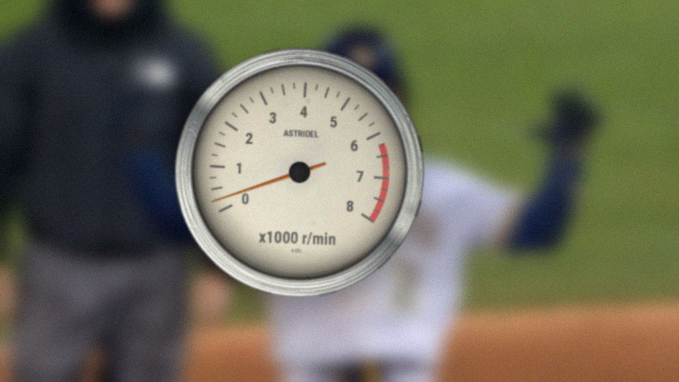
250; rpm
